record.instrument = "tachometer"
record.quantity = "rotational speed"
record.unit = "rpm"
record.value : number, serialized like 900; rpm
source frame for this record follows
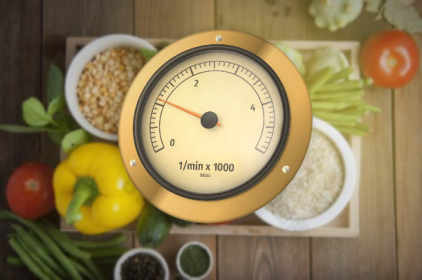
1100; rpm
